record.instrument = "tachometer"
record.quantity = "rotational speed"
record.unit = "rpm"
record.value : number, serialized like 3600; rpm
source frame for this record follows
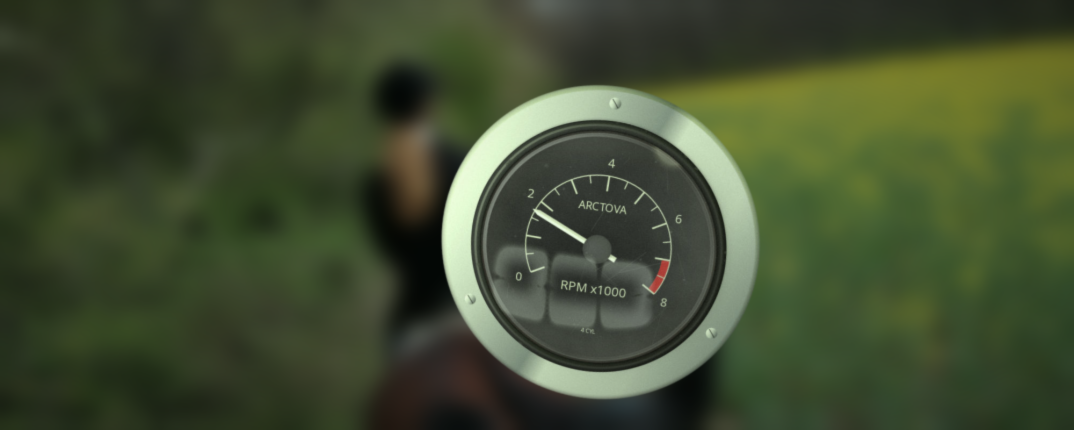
1750; rpm
